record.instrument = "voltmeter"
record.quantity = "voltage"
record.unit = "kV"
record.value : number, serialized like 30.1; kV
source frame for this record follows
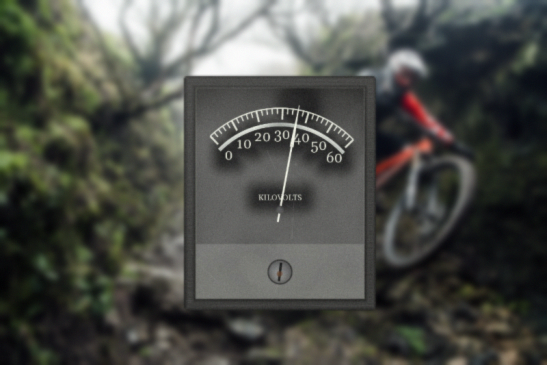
36; kV
